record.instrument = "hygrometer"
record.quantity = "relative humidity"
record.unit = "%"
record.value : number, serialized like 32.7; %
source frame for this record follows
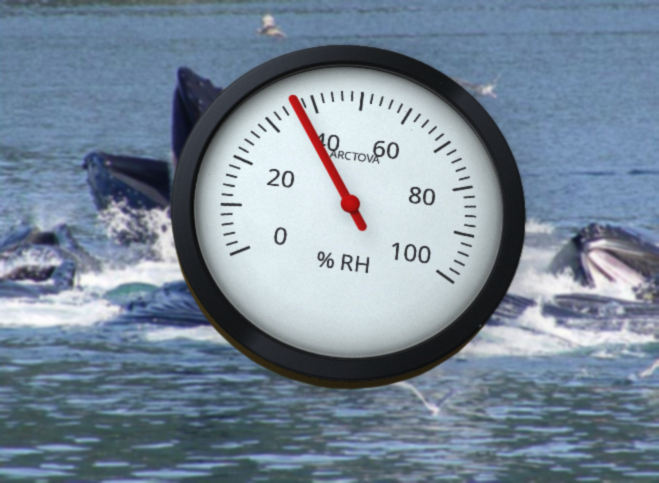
36; %
